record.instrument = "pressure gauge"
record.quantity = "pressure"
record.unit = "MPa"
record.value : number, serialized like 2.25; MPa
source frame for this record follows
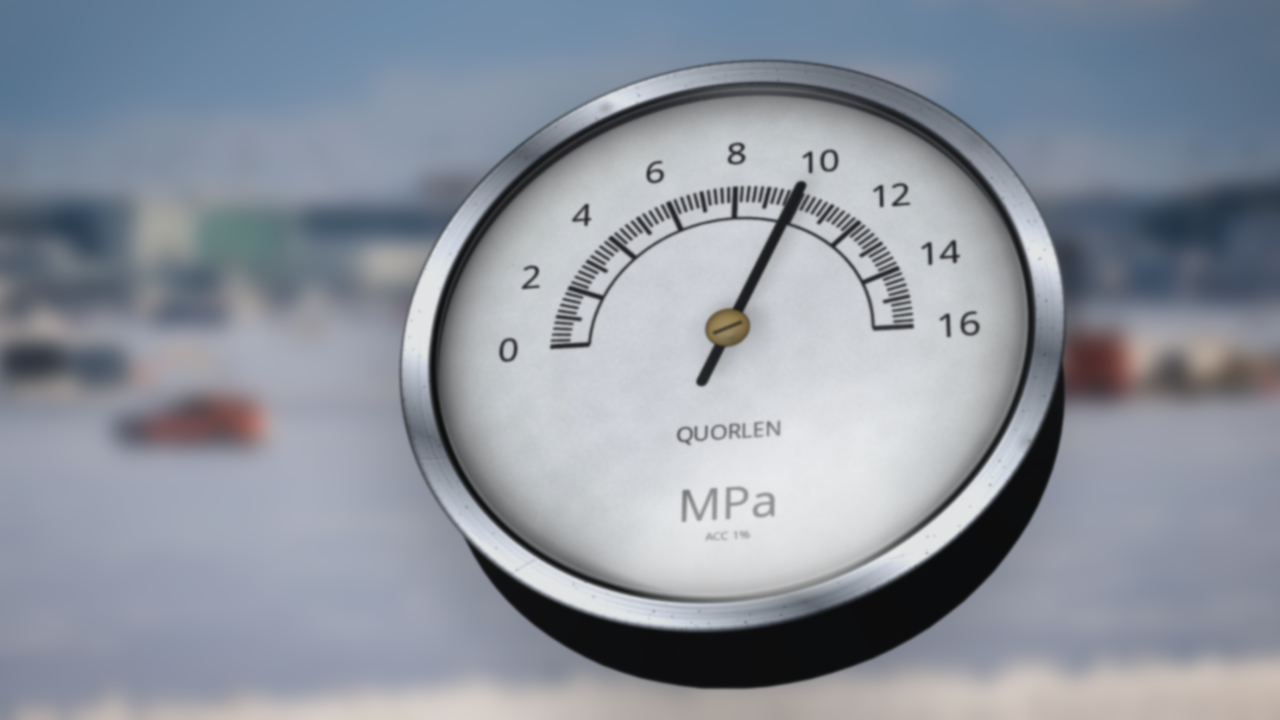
10; MPa
